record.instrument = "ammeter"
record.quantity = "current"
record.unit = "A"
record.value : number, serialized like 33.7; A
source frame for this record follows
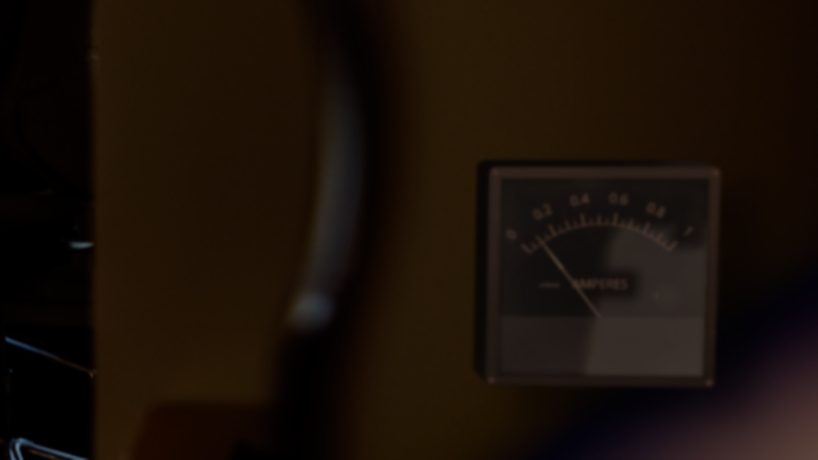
0.1; A
